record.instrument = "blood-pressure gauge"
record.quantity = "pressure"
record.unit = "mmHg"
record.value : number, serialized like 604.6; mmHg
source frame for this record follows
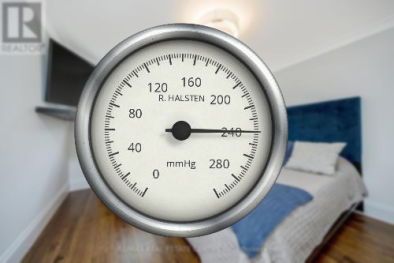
240; mmHg
